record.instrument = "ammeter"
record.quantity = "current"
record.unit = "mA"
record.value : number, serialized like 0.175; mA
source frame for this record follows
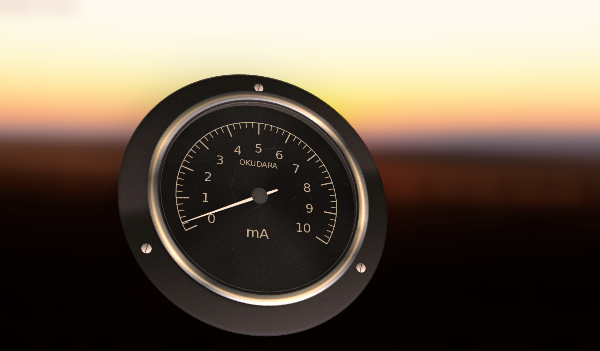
0.2; mA
